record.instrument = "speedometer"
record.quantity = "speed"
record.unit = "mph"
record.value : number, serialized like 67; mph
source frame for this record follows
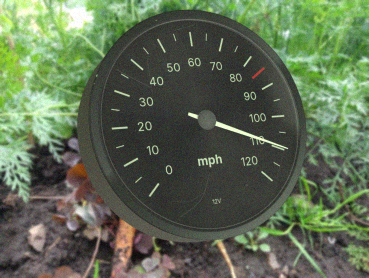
110; mph
